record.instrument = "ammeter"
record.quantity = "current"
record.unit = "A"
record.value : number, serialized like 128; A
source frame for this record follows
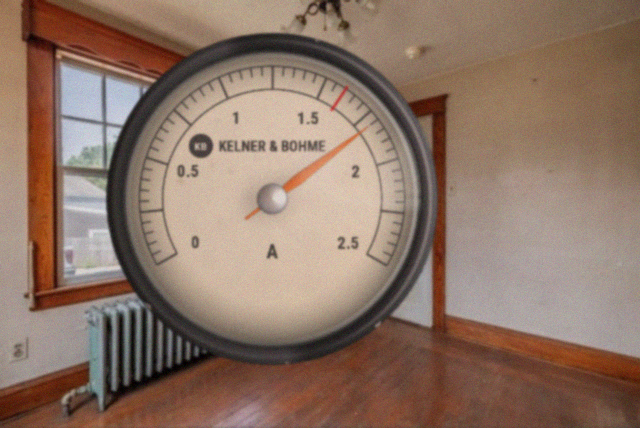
1.8; A
